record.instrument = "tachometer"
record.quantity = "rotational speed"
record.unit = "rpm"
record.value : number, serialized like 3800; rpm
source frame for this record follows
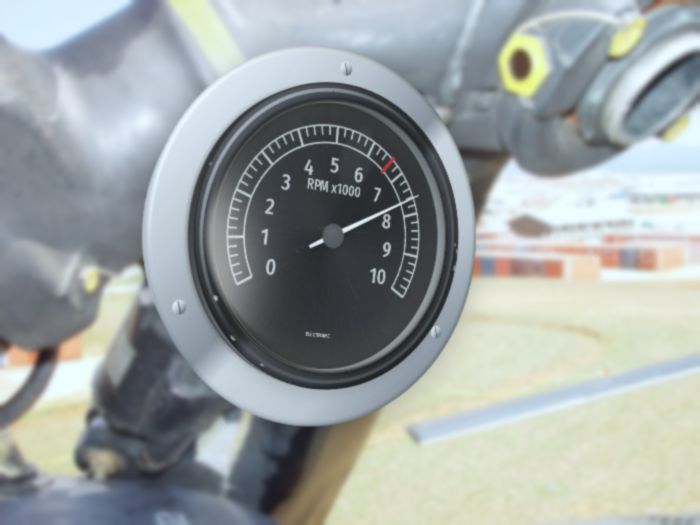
7600; rpm
